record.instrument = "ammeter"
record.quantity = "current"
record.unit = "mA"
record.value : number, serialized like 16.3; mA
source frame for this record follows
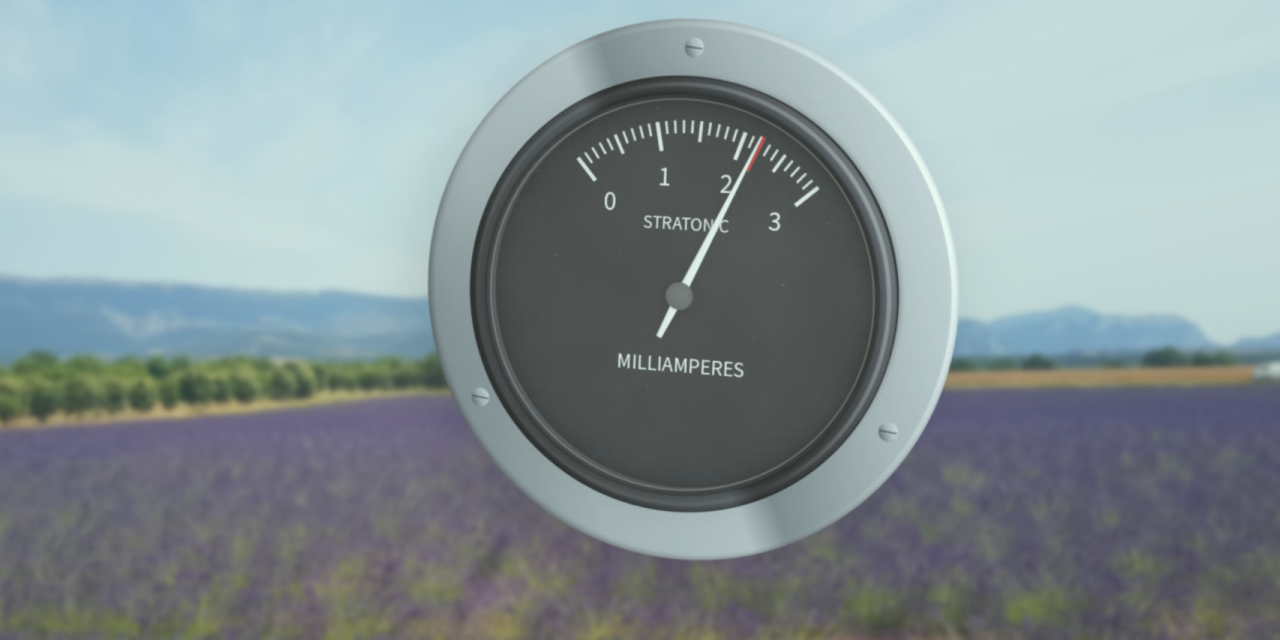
2.2; mA
